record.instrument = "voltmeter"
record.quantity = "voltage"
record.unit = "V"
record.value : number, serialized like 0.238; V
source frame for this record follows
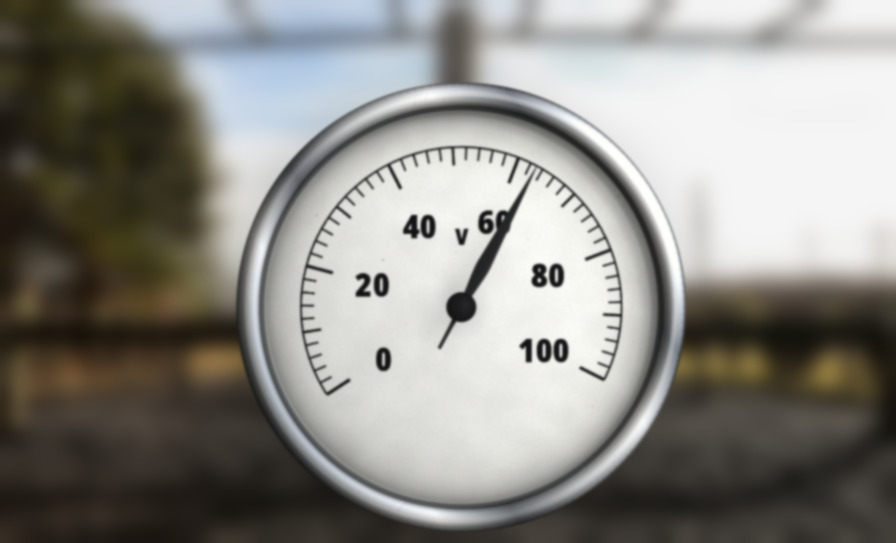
63; V
